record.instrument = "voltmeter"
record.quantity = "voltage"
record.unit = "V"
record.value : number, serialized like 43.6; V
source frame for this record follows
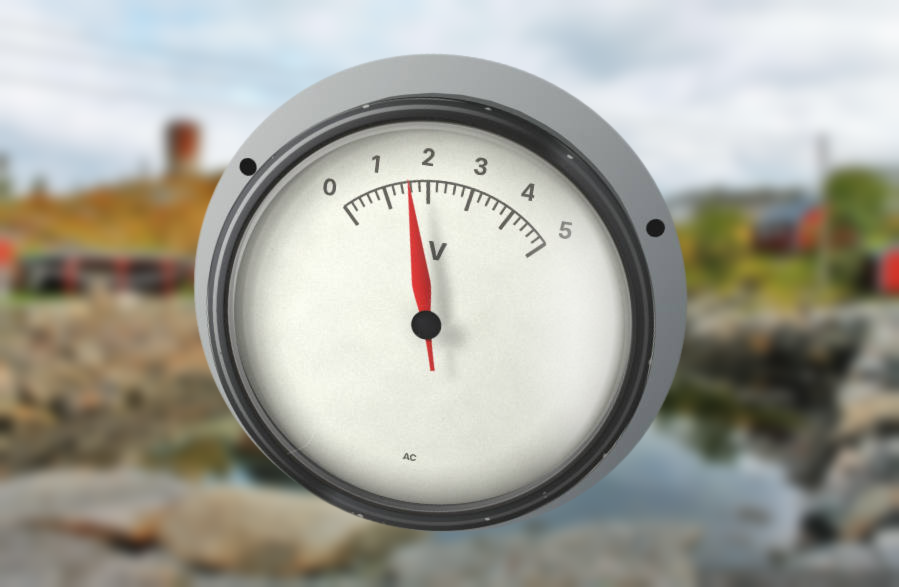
1.6; V
